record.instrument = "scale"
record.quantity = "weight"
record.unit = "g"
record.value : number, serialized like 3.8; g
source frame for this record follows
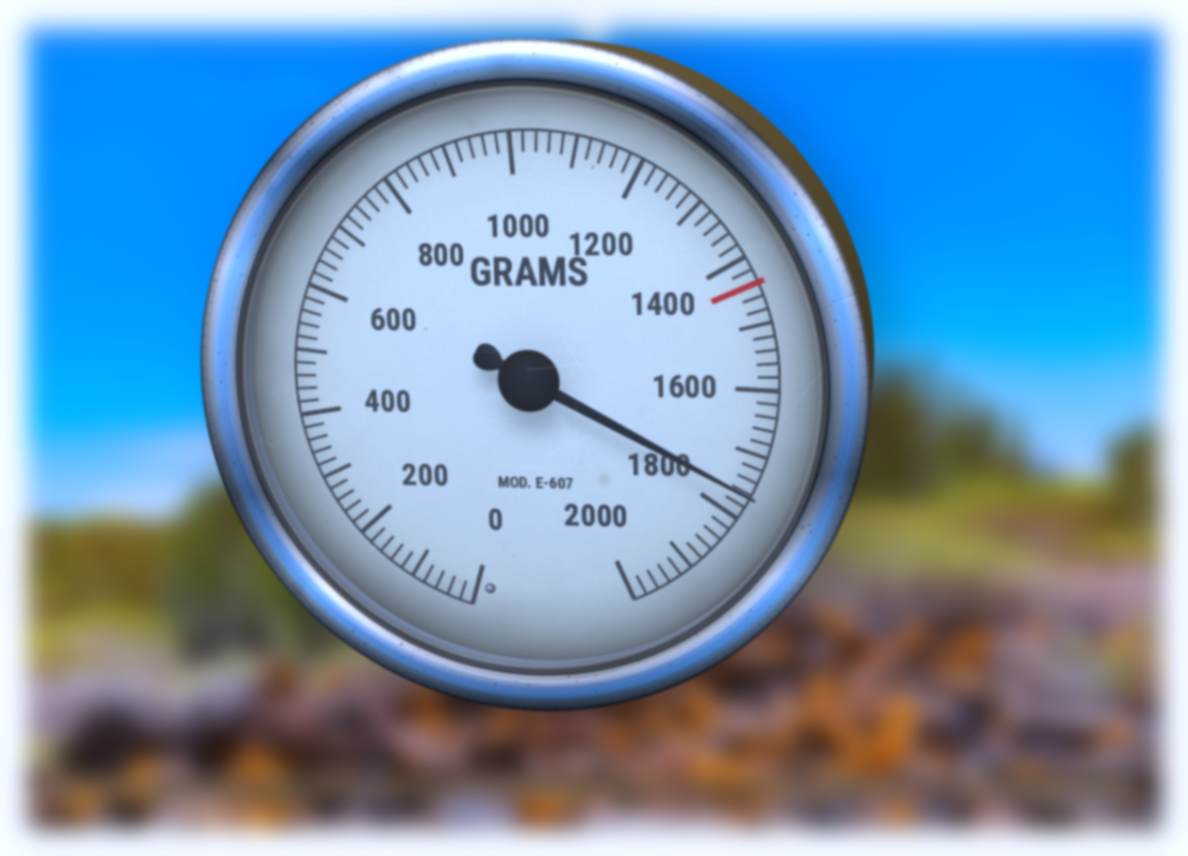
1760; g
